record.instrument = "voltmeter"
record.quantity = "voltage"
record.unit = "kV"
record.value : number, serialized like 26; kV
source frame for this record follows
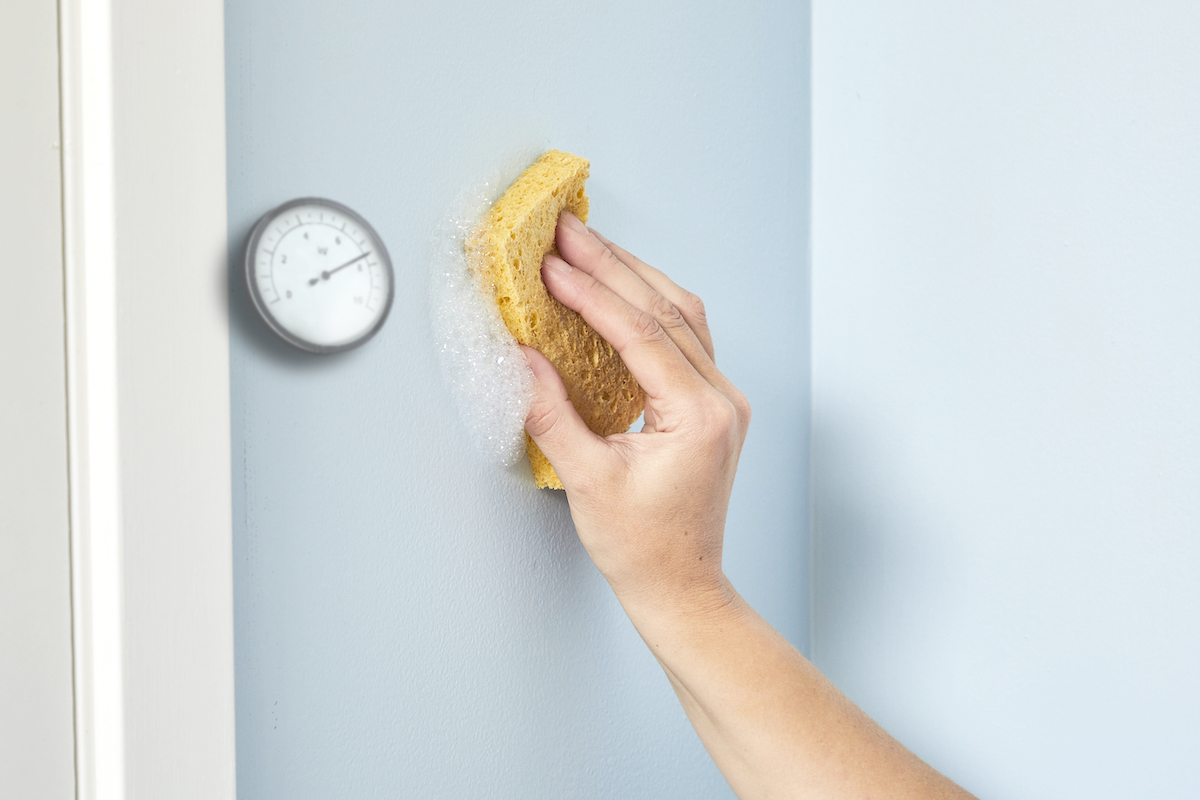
7.5; kV
